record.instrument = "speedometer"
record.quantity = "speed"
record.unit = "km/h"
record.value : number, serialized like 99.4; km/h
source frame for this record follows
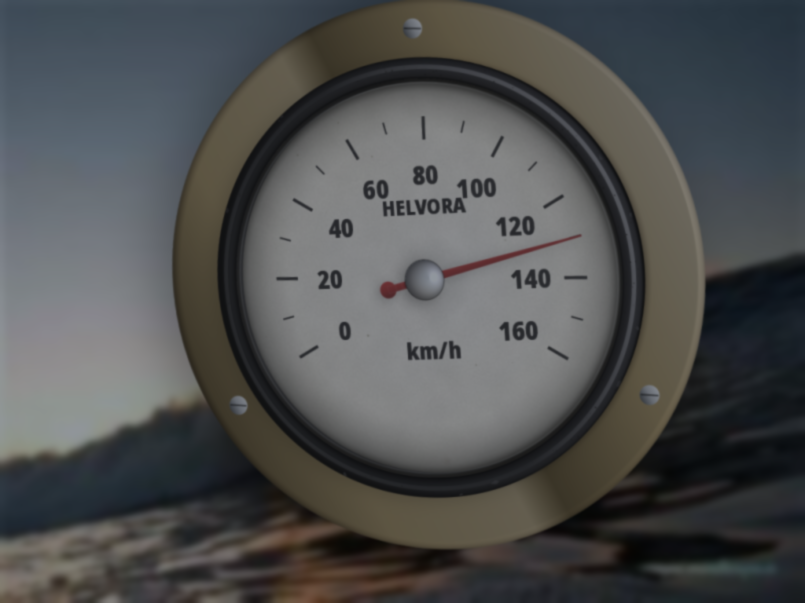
130; km/h
